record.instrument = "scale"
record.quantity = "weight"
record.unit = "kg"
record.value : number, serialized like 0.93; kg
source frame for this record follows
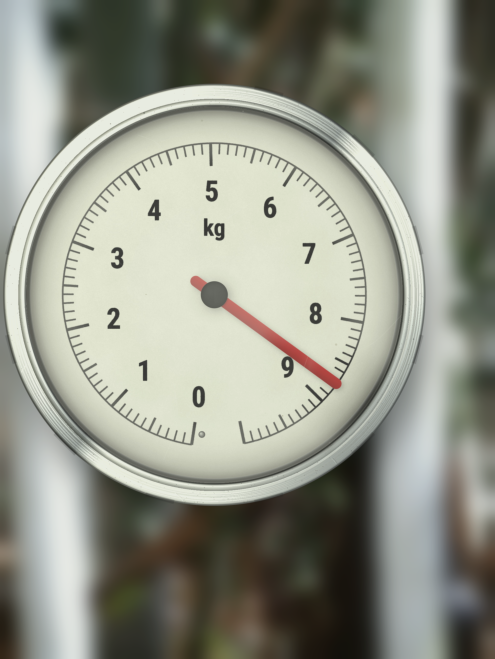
8.75; kg
